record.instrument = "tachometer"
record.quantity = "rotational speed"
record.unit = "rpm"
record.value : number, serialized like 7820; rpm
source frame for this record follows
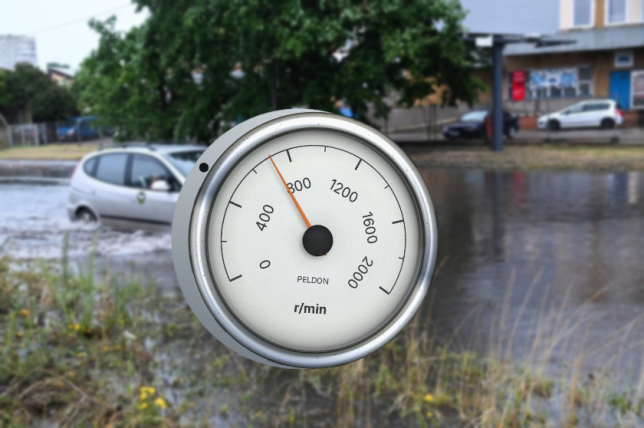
700; rpm
